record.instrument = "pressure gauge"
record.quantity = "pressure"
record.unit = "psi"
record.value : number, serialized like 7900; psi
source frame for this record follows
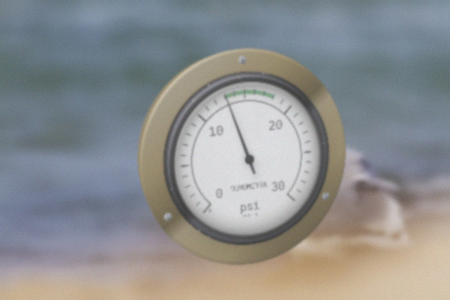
13; psi
